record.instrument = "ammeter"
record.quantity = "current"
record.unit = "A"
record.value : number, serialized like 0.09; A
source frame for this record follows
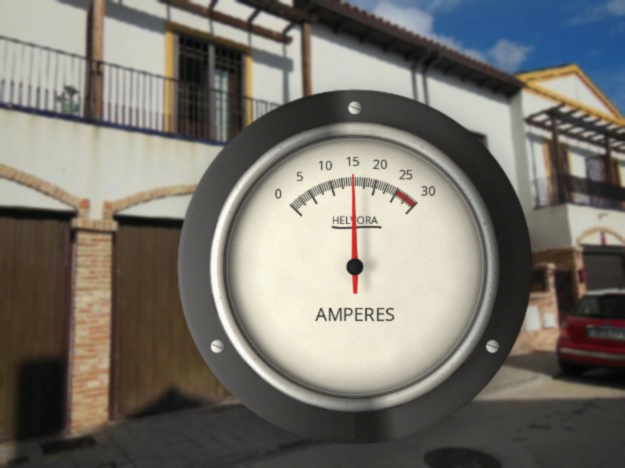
15; A
